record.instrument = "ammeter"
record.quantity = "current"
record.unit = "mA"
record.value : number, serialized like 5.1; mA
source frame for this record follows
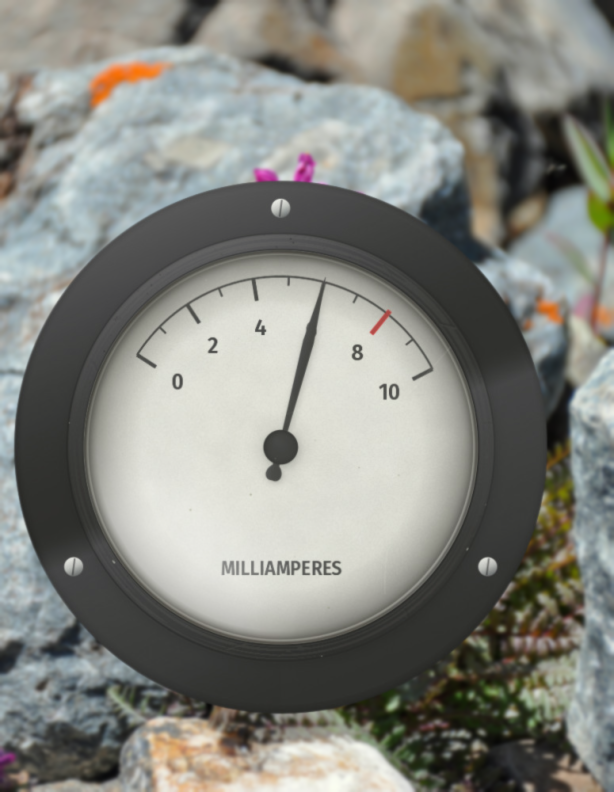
6; mA
